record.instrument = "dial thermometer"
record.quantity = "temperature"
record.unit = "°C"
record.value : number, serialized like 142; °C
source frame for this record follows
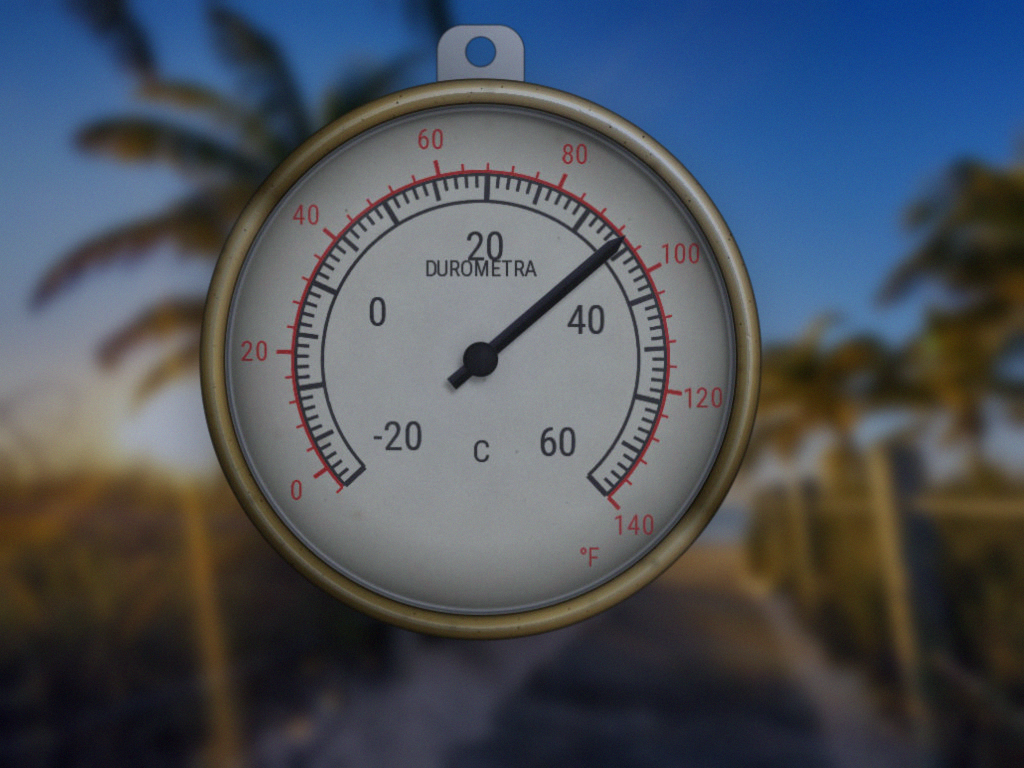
34; °C
